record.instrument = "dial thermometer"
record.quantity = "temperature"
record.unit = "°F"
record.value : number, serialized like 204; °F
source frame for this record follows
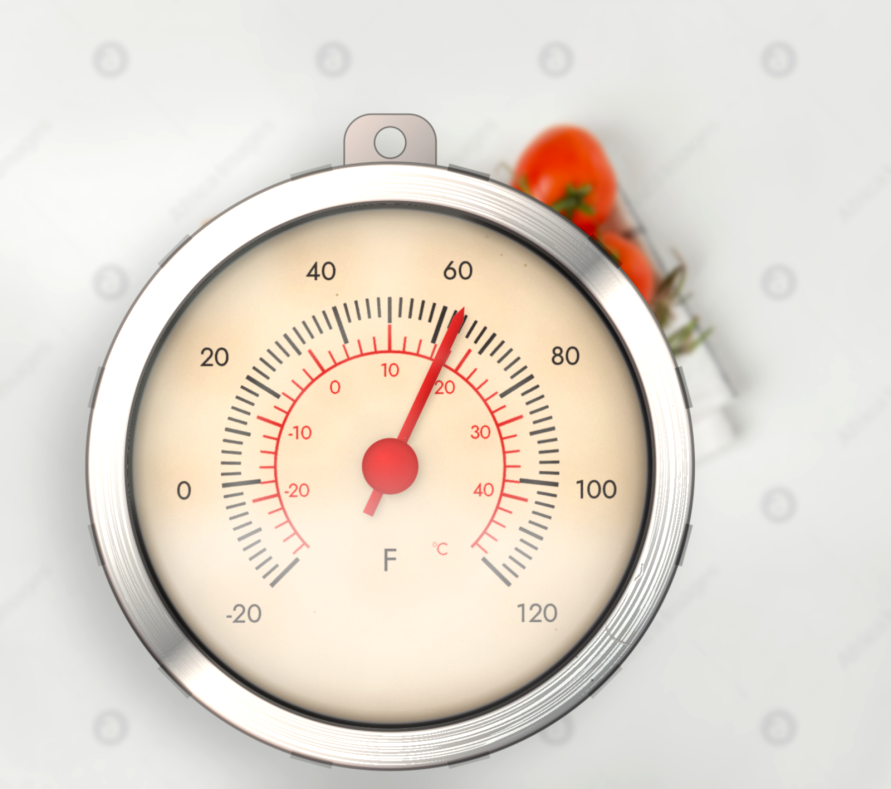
63; °F
